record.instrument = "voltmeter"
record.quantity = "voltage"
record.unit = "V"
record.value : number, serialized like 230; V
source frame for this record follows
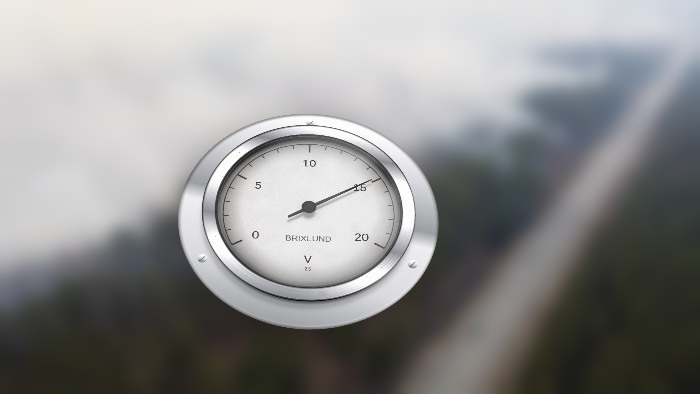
15; V
